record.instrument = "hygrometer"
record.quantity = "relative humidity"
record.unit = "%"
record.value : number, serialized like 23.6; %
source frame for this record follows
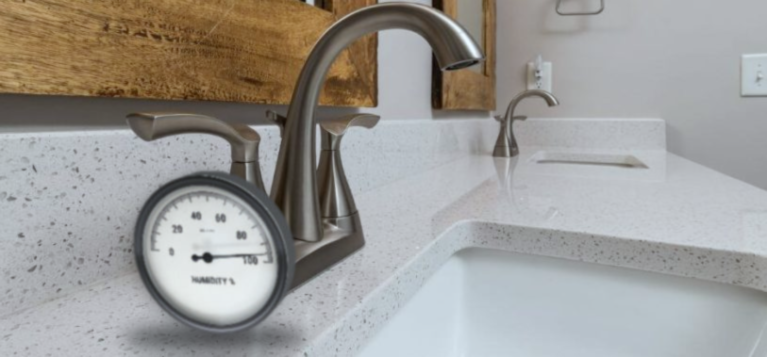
95; %
